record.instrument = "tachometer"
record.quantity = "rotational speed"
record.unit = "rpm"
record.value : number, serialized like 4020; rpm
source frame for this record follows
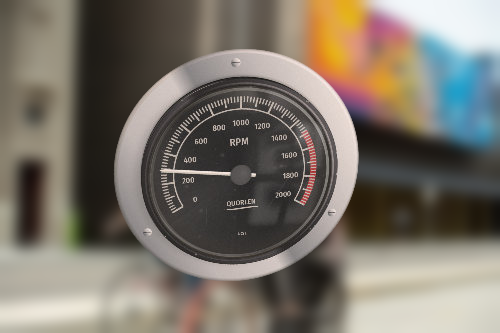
300; rpm
